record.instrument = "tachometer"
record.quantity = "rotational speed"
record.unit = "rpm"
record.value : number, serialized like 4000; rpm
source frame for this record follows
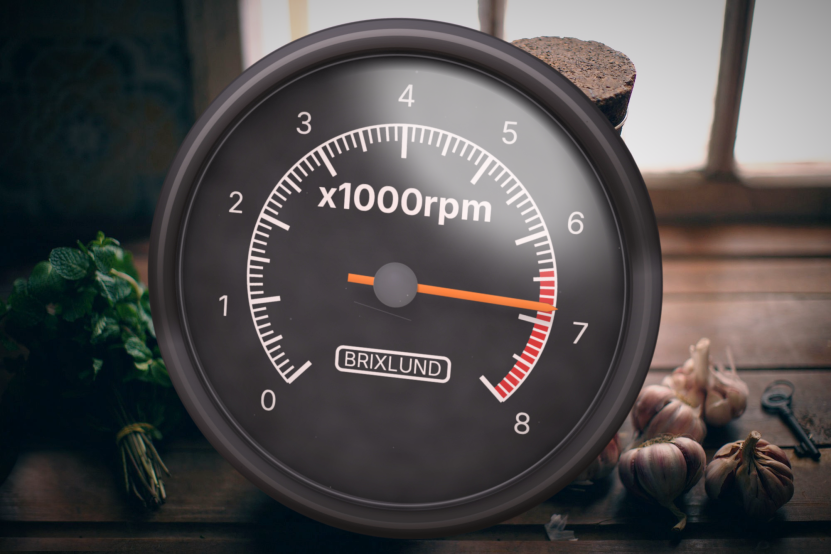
6800; rpm
